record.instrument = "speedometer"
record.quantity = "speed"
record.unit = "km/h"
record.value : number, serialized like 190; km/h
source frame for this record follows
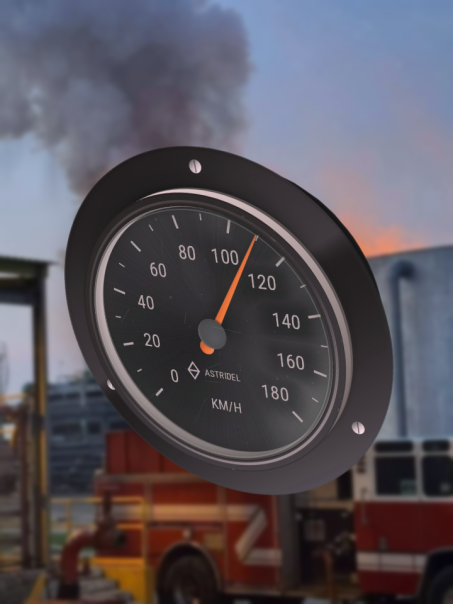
110; km/h
